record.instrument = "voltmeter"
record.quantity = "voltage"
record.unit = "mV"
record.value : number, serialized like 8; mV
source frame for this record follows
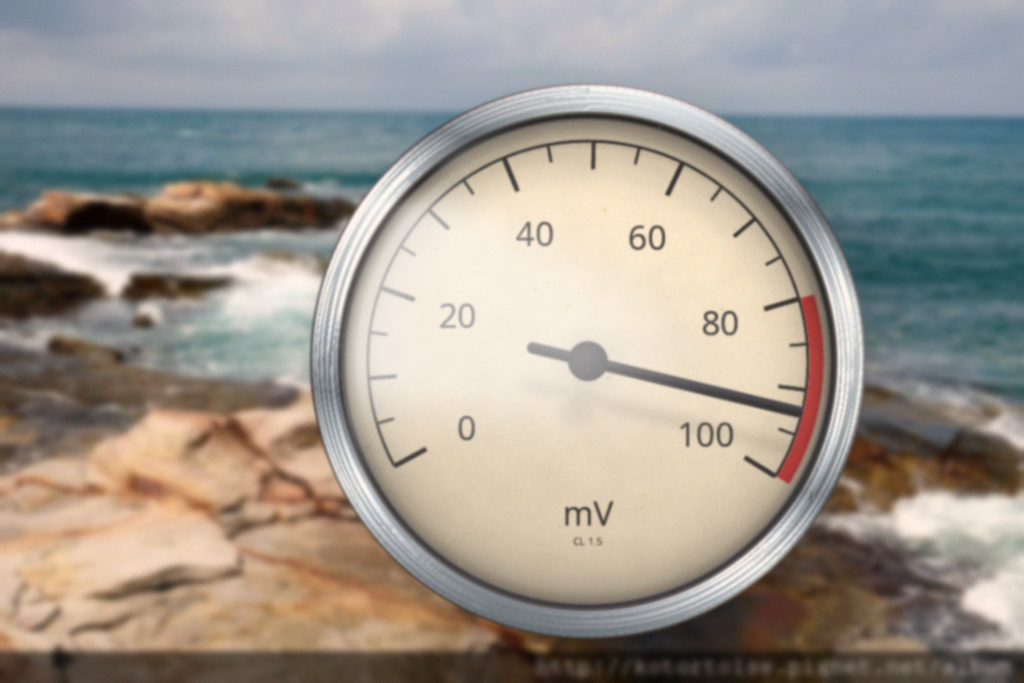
92.5; mV
